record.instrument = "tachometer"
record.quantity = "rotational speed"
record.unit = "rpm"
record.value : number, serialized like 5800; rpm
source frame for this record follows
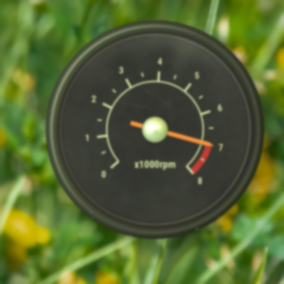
7000; rpm
